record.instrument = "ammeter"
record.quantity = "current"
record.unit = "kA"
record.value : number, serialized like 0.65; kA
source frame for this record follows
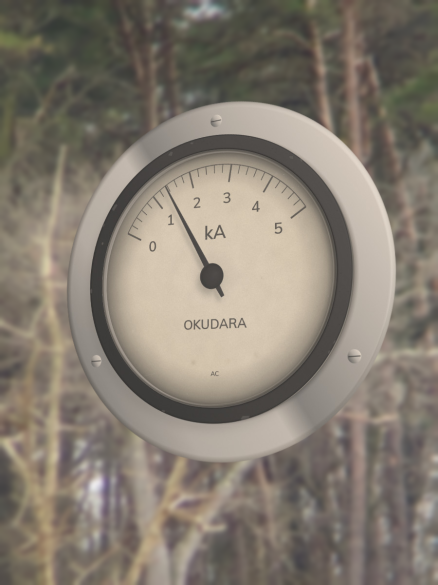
1.4; kA
